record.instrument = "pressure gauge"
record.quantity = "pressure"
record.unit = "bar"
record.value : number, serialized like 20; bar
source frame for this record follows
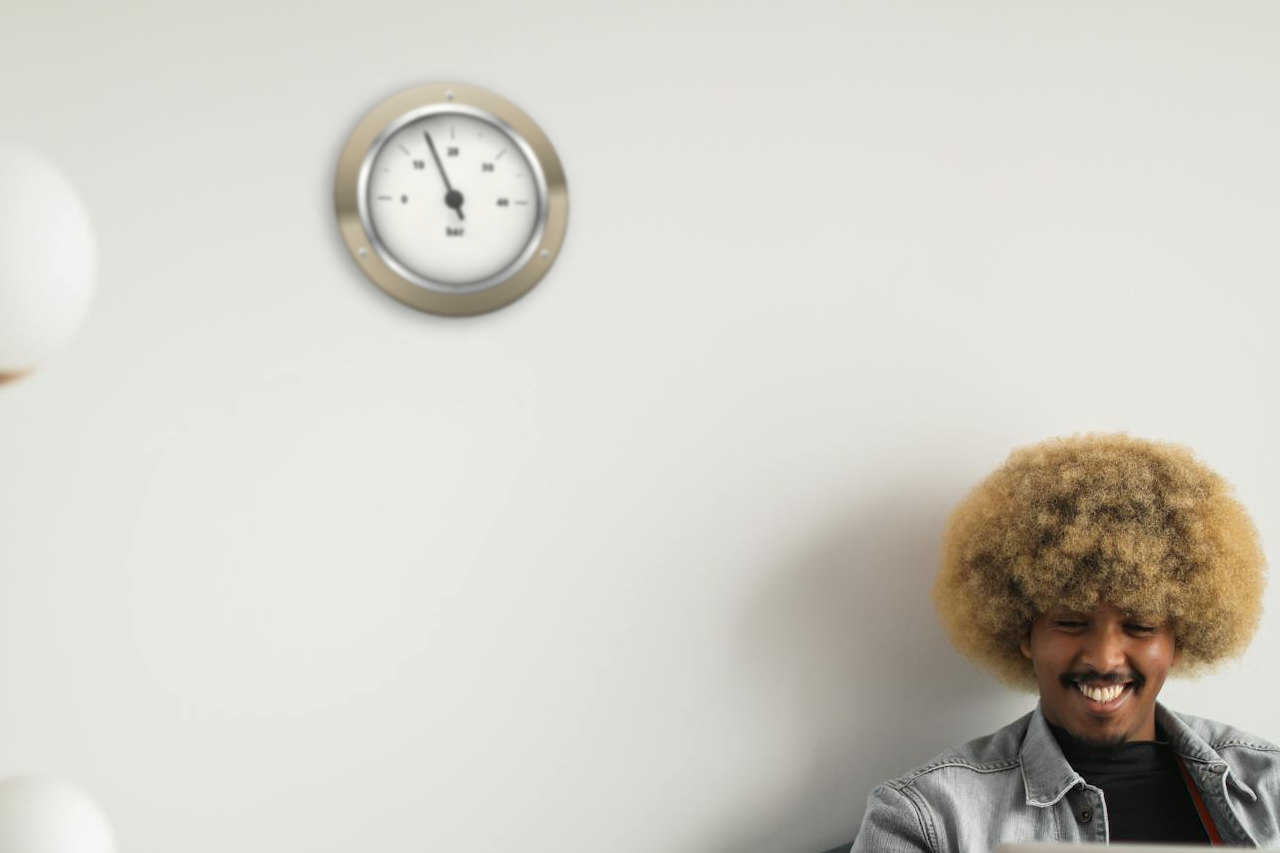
15; bar
